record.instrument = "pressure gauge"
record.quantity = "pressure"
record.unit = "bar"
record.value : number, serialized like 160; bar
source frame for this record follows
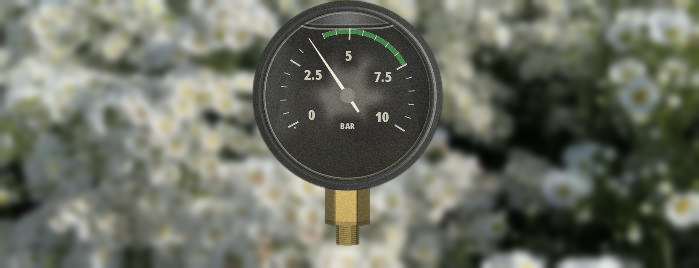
3.5; bar
